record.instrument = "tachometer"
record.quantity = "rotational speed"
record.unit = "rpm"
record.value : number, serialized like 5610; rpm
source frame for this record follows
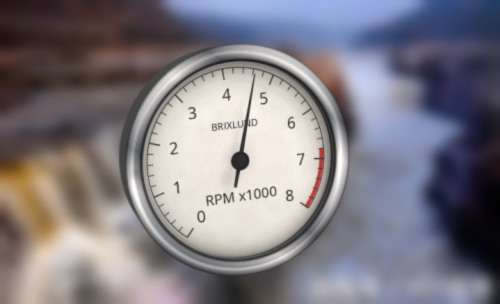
4600; rpm
